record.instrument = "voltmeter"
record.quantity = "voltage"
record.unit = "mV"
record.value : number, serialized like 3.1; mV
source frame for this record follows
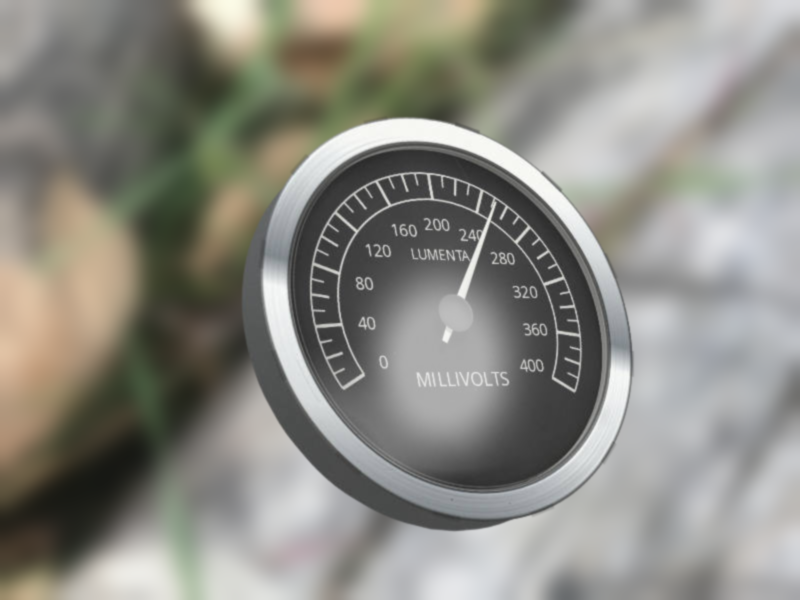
250; mV
